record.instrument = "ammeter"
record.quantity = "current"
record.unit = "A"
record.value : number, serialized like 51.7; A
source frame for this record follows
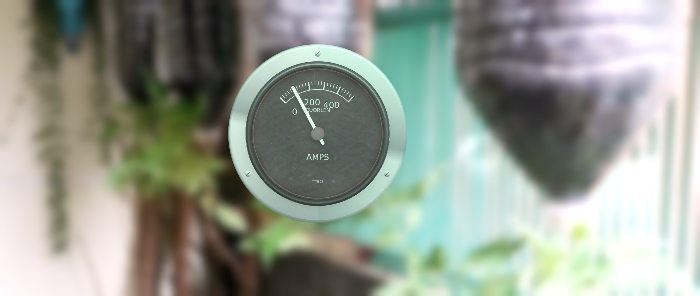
100; A
